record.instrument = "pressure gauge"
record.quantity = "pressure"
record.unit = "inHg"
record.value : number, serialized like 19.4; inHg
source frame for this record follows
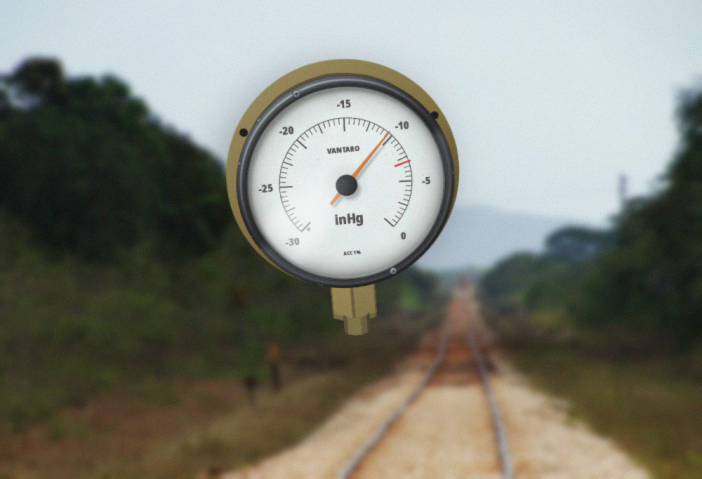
-10.5; inHg
